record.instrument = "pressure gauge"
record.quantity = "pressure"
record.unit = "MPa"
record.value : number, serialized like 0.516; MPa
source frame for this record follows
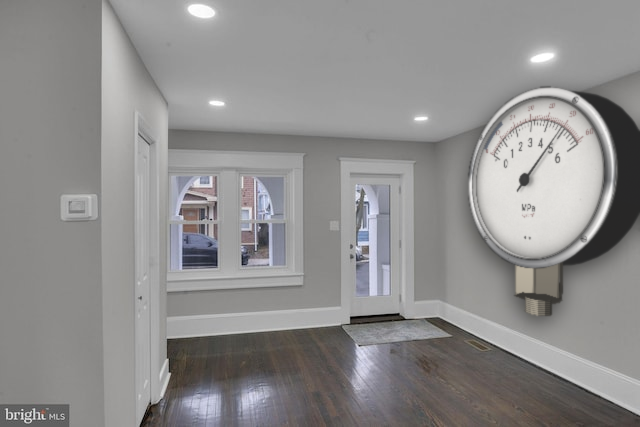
5; MPa
